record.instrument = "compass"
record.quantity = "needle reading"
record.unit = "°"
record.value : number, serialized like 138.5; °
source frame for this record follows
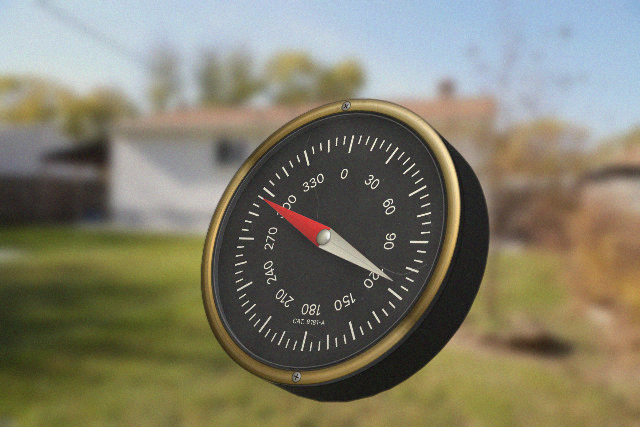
295; °
